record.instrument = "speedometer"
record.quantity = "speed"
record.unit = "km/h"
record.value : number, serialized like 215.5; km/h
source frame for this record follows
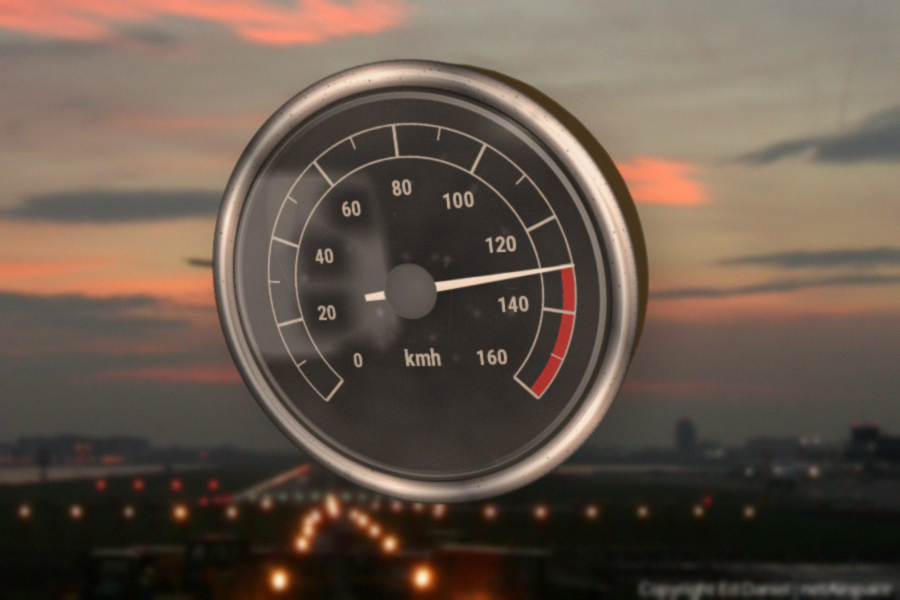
130; km/h
